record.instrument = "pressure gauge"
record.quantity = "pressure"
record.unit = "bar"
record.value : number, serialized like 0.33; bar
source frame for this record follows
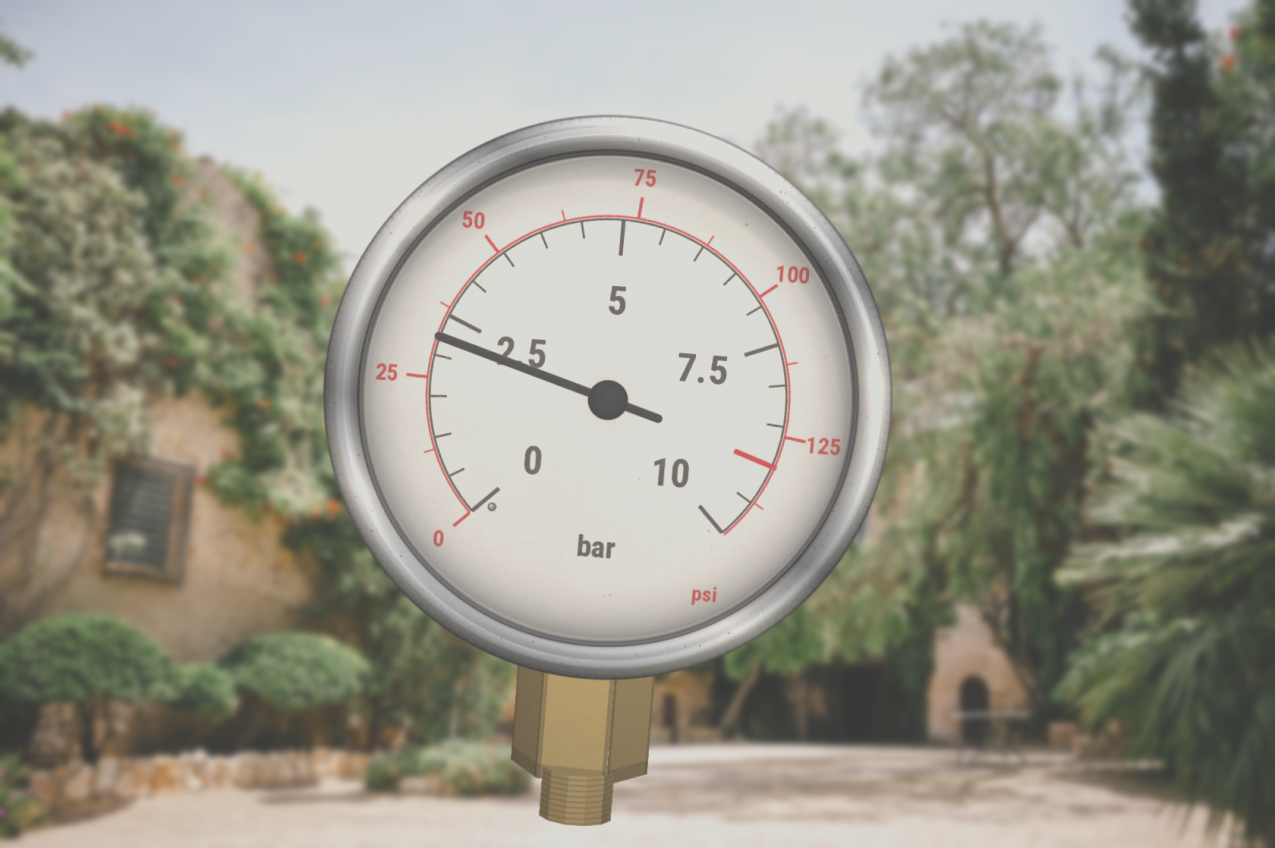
2.25; bar
